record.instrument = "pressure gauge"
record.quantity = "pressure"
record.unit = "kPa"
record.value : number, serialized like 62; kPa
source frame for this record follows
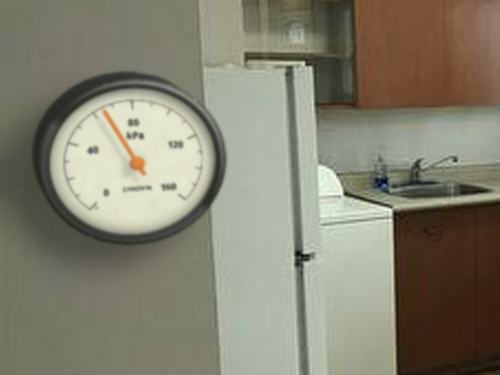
65; kPa
